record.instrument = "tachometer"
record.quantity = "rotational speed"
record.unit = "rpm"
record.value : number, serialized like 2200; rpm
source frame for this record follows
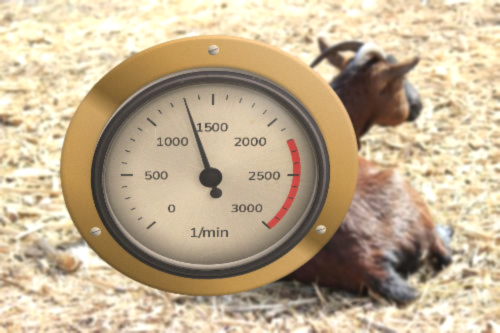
1300; rpm
